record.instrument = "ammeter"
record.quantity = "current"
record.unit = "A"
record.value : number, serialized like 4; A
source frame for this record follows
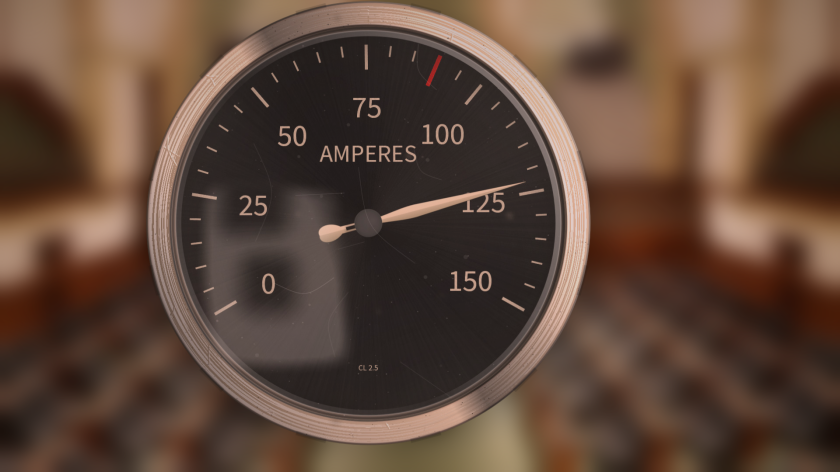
122.5; A
